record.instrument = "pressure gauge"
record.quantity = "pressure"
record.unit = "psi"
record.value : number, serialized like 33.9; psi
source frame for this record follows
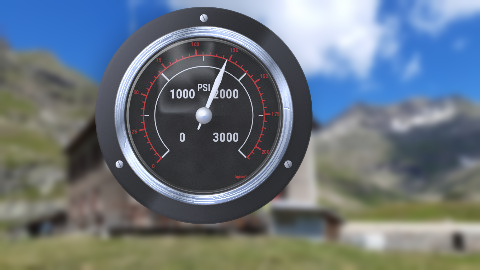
1750; psi
